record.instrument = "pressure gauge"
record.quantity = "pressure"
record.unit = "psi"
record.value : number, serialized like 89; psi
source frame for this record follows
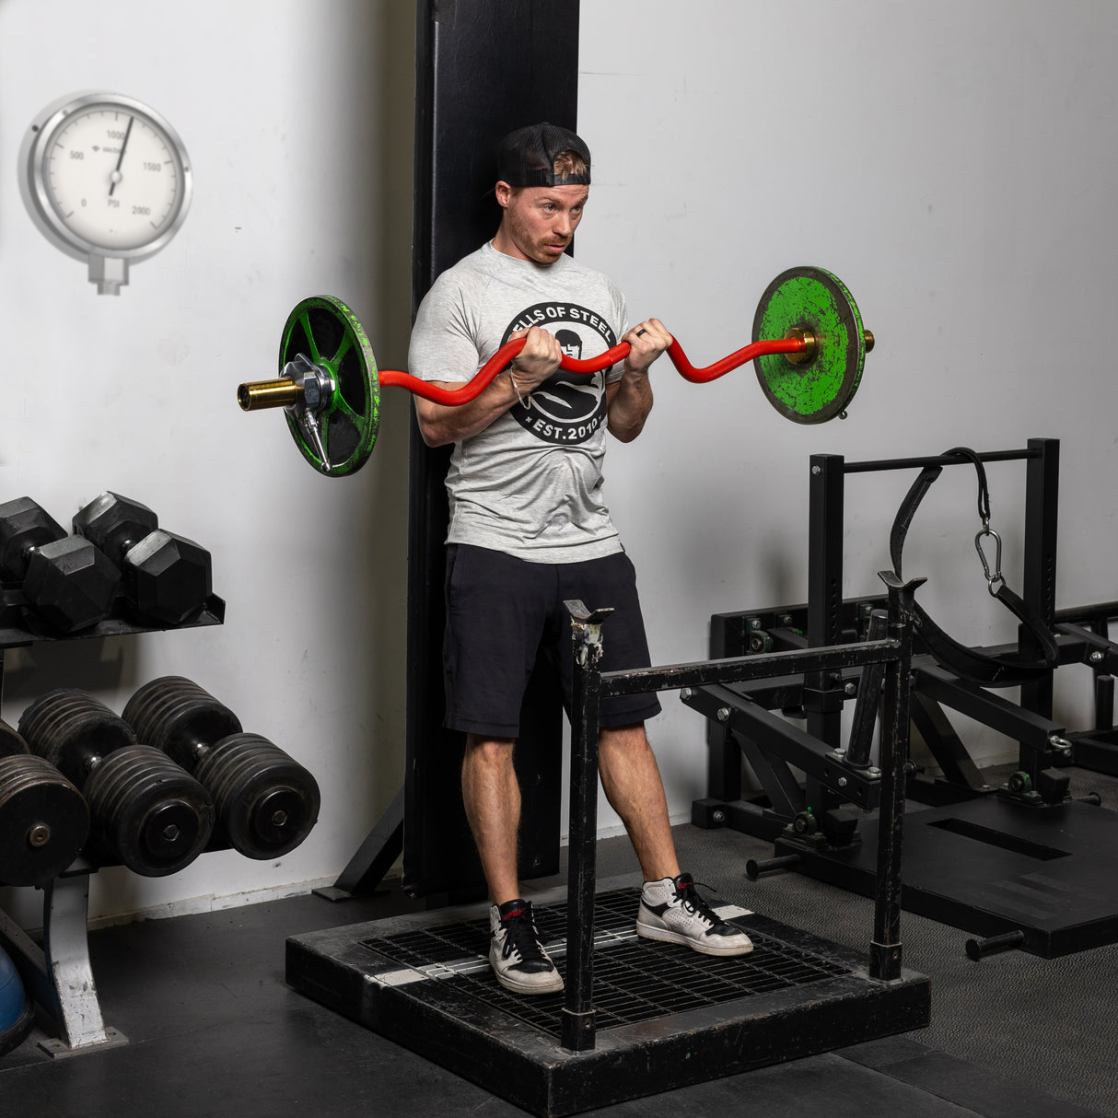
1100; psi
